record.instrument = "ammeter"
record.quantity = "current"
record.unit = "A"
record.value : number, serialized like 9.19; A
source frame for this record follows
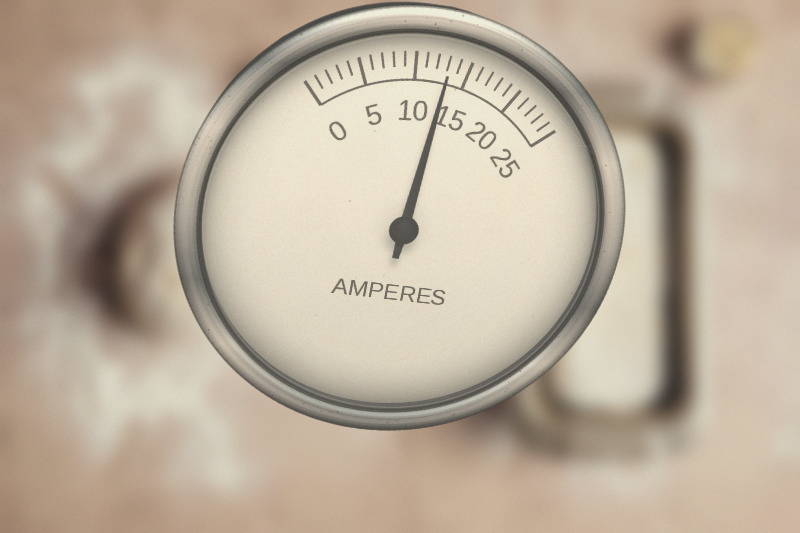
13; A
